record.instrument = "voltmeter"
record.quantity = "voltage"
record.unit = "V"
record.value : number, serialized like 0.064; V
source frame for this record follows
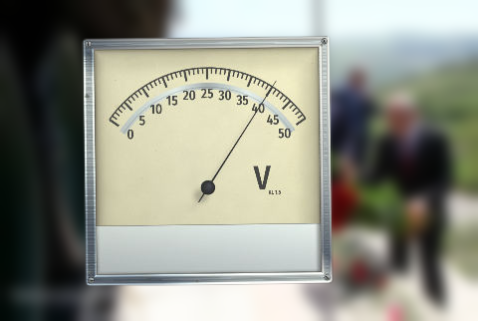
40; V
